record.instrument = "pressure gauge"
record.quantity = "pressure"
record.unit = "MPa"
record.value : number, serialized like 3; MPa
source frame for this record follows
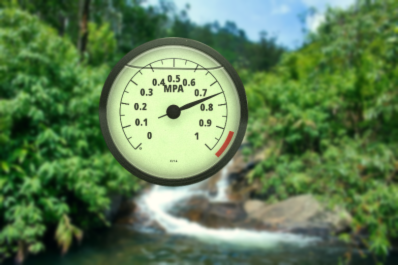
0.75; MPa
